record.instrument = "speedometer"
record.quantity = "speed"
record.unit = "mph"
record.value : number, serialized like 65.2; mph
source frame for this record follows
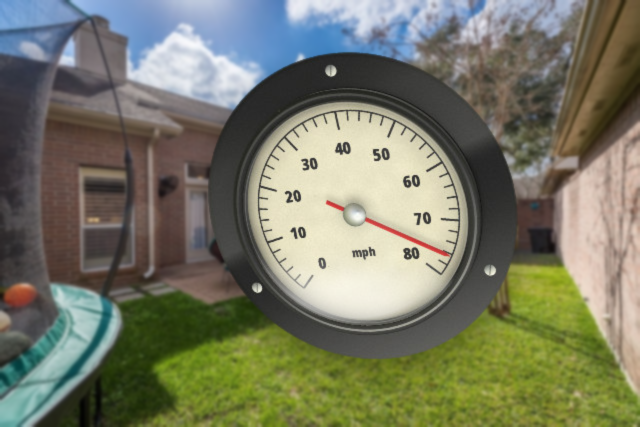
76; mph
